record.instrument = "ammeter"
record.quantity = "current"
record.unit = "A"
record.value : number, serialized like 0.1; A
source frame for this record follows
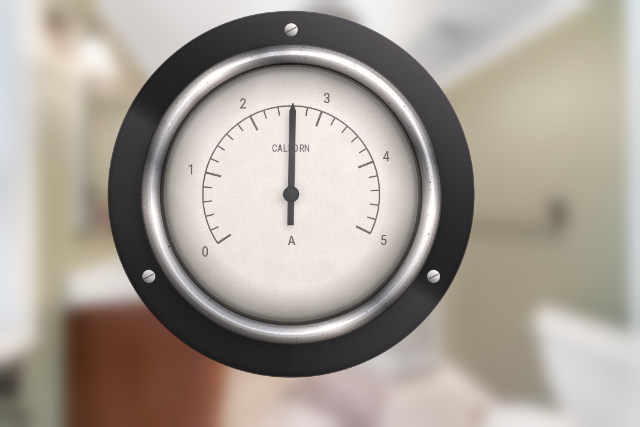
2.6; A
